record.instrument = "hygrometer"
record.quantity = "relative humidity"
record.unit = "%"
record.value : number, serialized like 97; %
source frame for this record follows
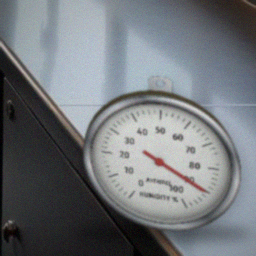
90; %
